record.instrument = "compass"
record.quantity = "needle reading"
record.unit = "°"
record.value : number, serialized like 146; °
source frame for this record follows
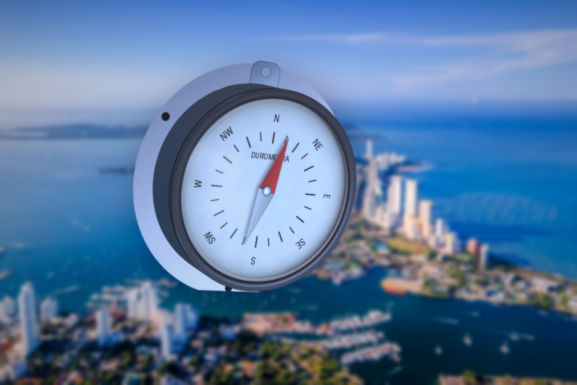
15; °
